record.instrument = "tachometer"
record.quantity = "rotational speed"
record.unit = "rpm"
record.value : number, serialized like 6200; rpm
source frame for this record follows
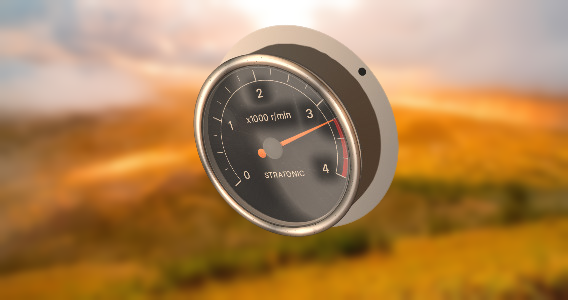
3250; rpm
